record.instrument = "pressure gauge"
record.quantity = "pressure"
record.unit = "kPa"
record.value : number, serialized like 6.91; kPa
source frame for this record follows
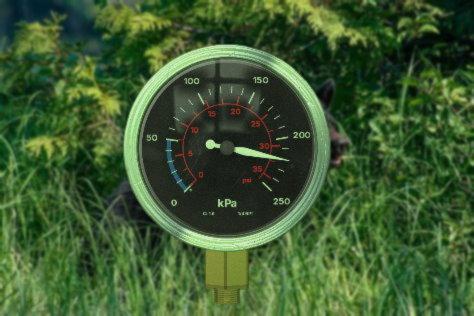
220; kPa
